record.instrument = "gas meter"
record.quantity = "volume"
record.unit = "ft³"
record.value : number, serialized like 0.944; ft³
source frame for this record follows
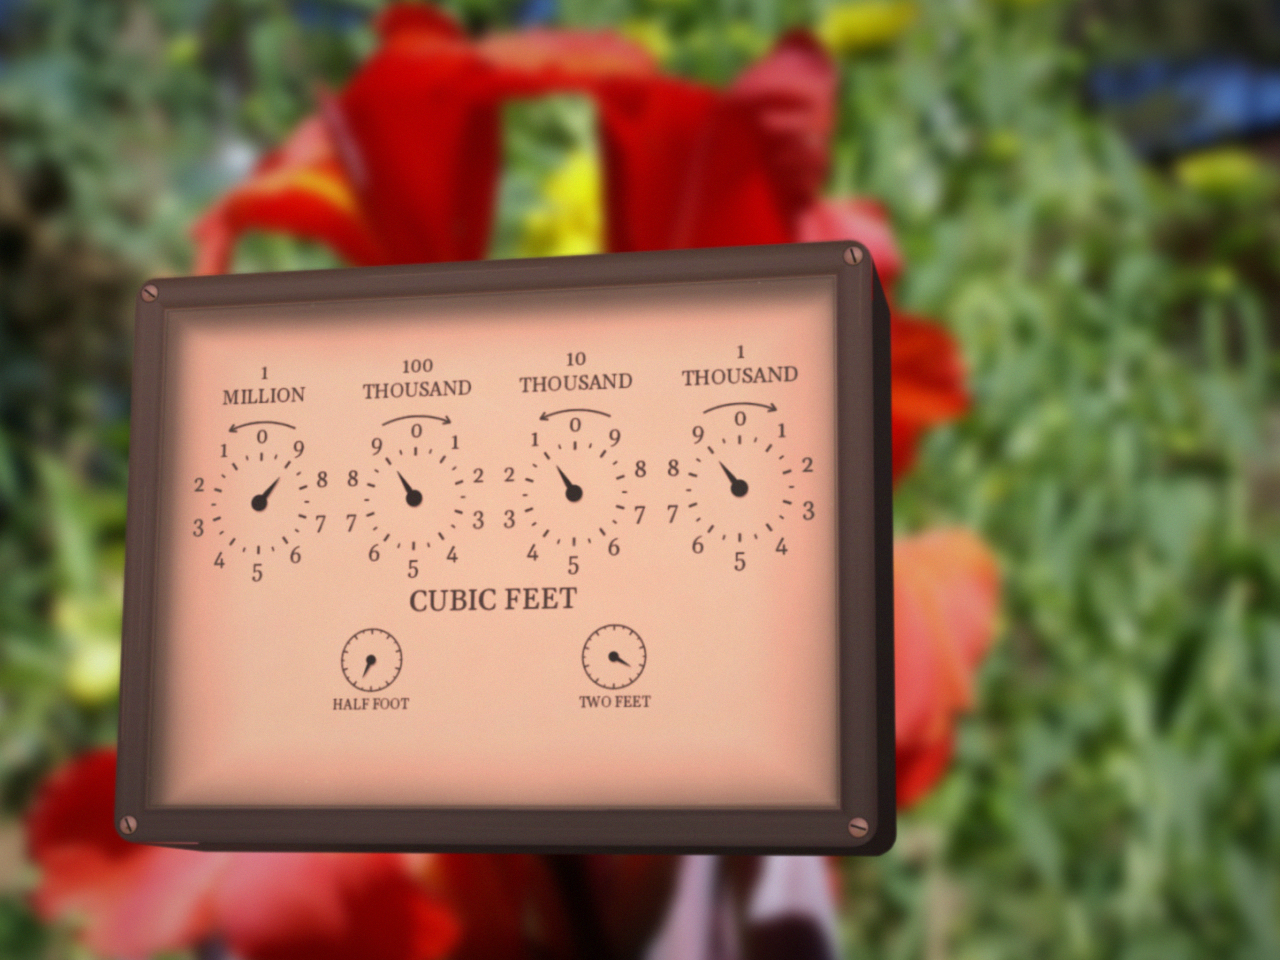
890900; ft³
